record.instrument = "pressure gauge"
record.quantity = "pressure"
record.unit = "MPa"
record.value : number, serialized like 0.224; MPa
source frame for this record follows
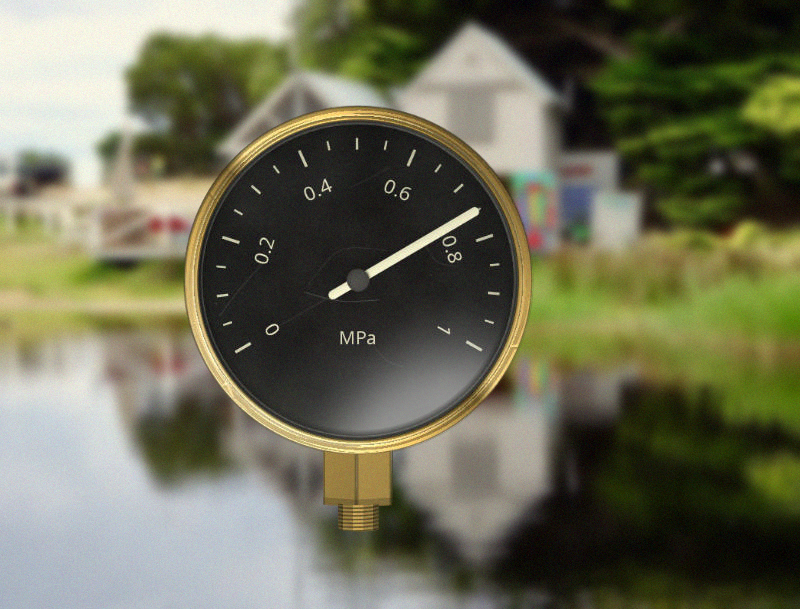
0.75; MPa
